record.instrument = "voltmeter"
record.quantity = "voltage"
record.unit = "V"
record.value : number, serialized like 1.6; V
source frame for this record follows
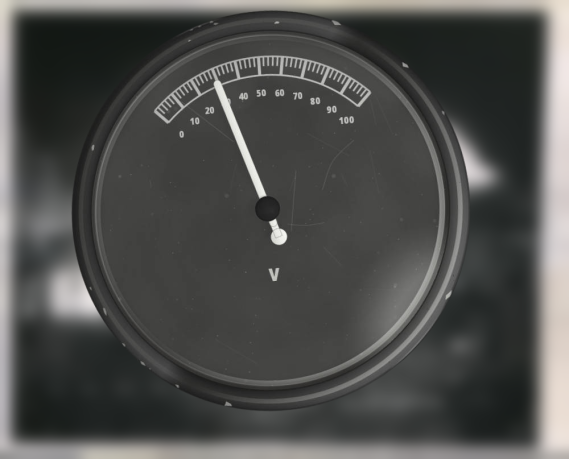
30; V
